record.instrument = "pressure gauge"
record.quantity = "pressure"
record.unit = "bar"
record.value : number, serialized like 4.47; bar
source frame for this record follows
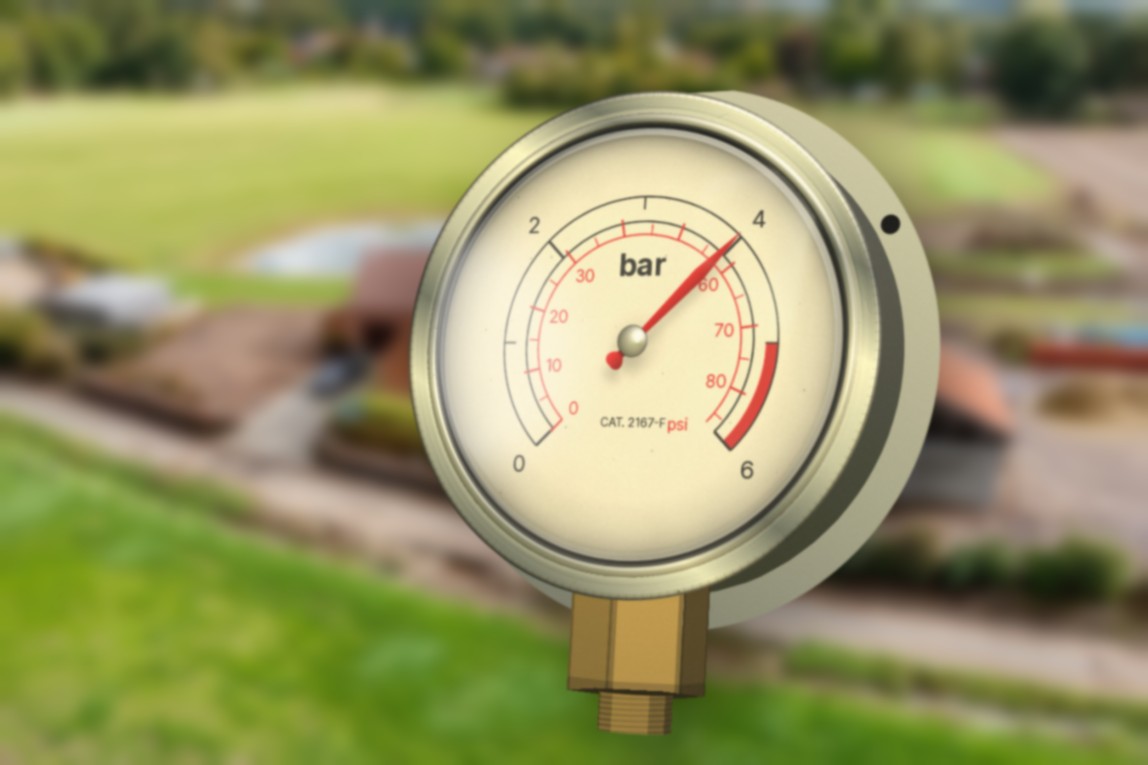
4; bar
